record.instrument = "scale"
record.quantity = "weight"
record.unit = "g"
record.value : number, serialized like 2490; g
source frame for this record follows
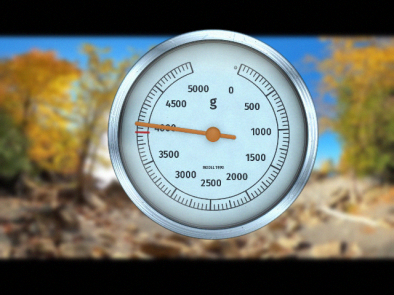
4000; g
